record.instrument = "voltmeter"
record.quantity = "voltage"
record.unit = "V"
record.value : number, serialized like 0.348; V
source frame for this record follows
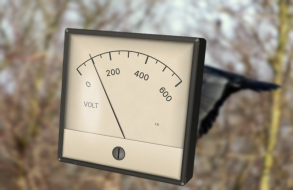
100; V
